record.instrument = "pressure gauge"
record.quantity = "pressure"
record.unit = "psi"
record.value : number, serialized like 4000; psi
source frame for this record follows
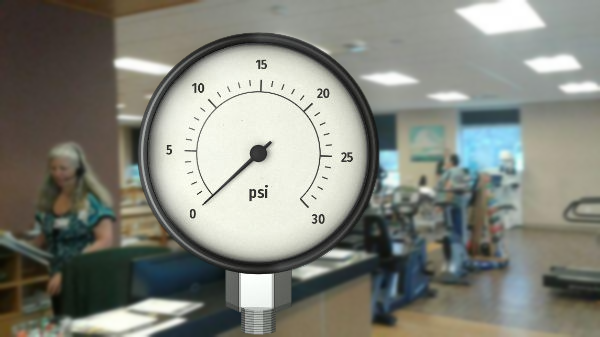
0; psi
